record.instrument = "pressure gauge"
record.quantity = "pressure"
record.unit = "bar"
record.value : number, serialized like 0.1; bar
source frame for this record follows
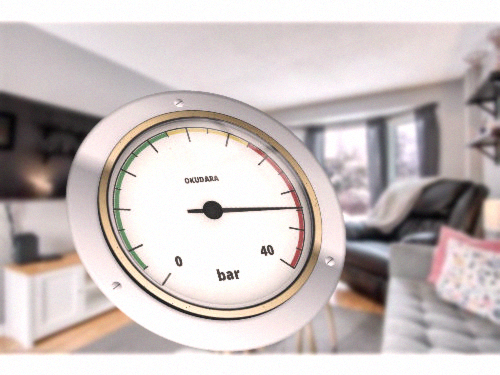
34; bar
